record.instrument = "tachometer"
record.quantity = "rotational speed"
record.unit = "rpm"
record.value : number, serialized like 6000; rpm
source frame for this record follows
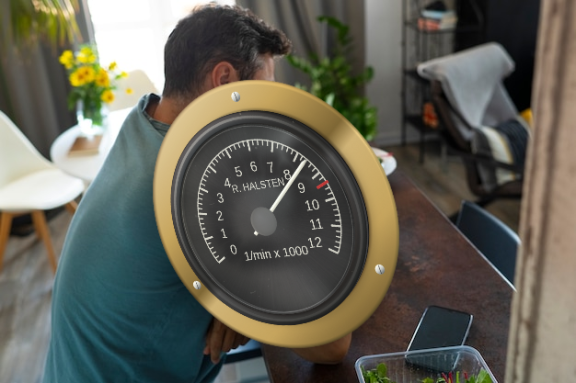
8400; rpm
